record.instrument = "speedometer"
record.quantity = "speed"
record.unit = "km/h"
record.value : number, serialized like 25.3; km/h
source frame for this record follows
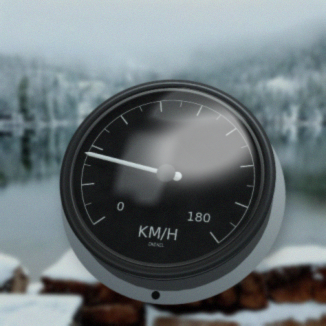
35; km/h
